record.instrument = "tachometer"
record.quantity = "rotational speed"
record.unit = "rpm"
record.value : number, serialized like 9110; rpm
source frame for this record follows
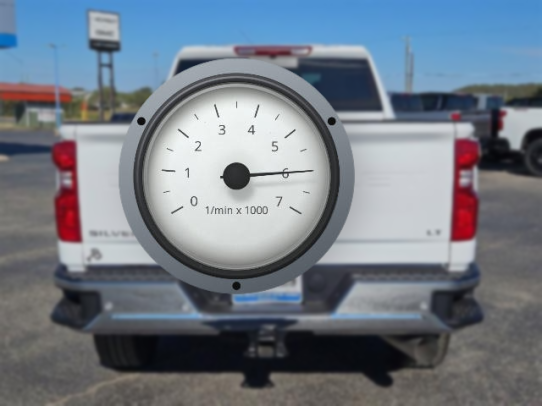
6000; rpm
